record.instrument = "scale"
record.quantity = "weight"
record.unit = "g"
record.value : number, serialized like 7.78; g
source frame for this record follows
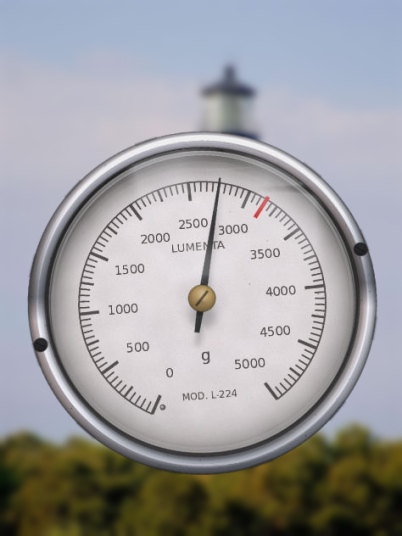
2750; g
